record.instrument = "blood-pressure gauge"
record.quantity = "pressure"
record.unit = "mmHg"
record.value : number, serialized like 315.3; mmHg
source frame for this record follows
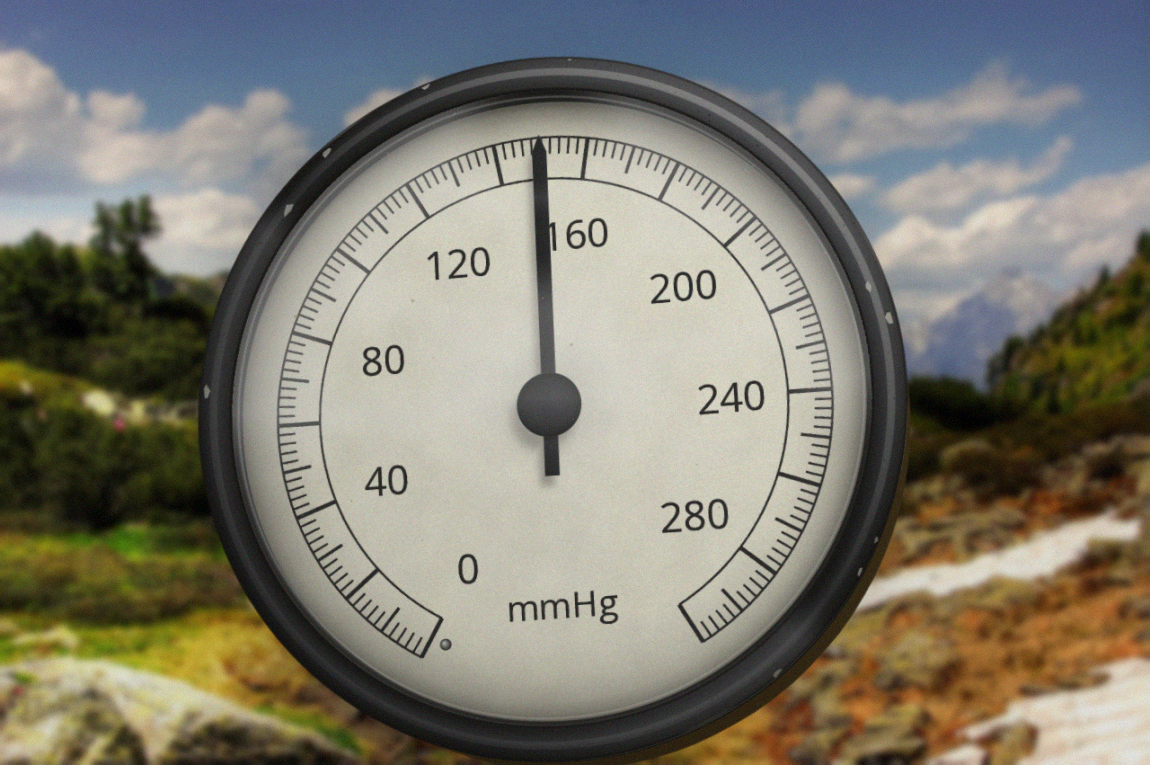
150; mmHg
